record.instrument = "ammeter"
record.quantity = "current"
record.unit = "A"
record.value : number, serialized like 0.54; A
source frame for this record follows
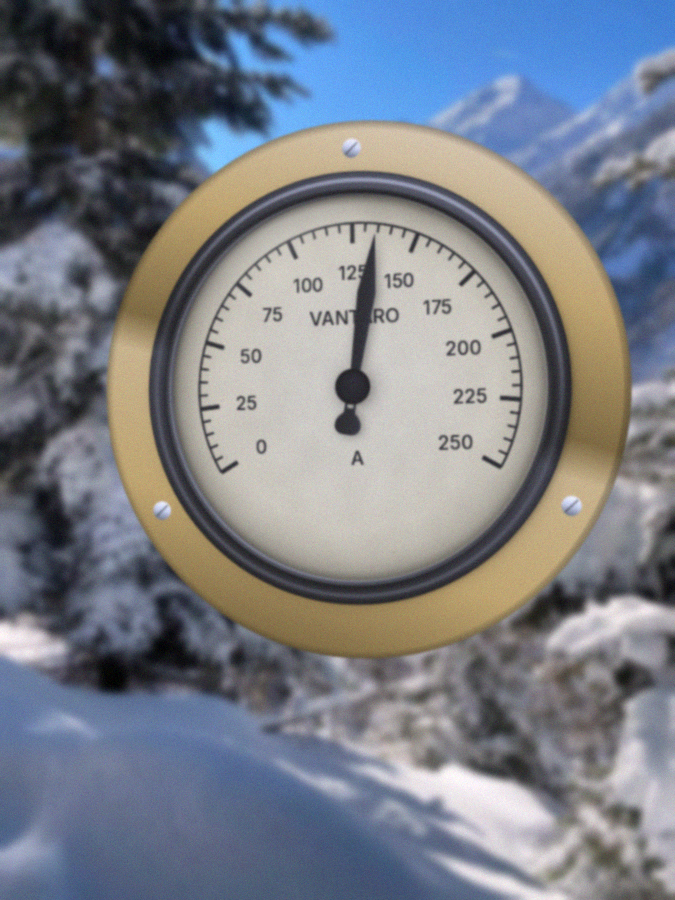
135; A
